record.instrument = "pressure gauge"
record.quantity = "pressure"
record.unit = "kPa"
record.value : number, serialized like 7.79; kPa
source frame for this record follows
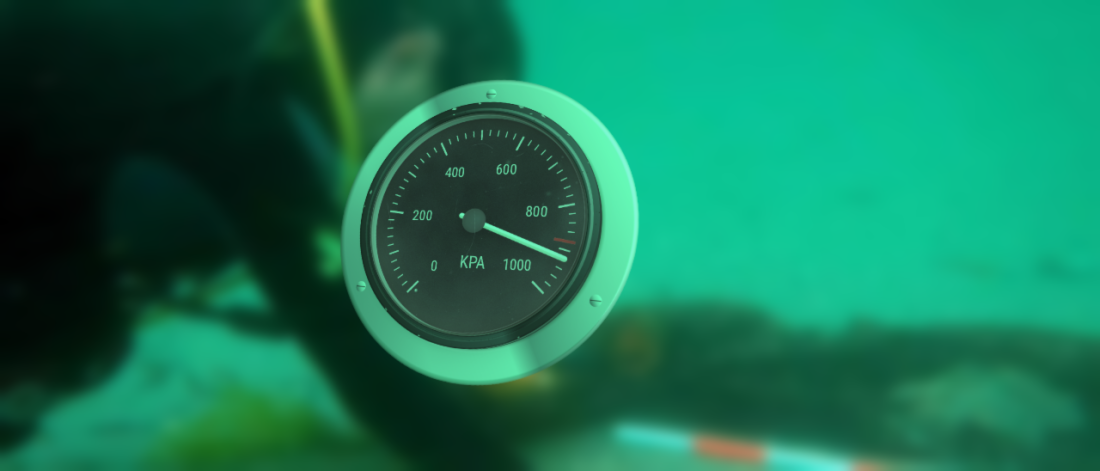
920; kPa
